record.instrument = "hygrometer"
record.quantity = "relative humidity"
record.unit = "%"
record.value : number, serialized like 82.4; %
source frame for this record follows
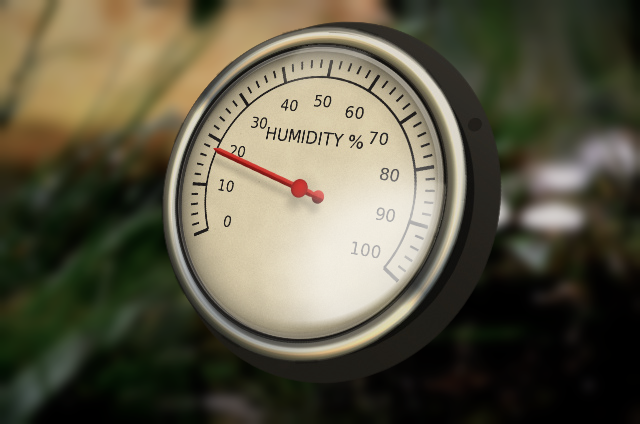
18; %
